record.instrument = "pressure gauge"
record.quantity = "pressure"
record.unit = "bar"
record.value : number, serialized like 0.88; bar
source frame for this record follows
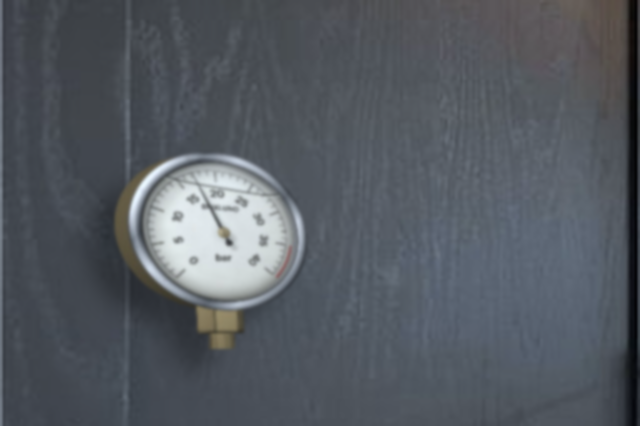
17; bar
